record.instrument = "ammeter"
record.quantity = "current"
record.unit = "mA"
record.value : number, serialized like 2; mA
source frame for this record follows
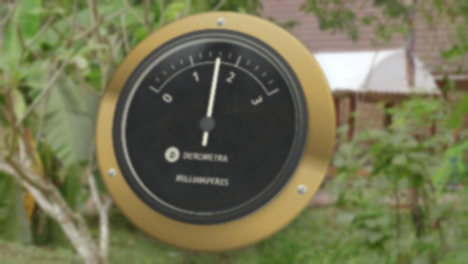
1.6; mA
